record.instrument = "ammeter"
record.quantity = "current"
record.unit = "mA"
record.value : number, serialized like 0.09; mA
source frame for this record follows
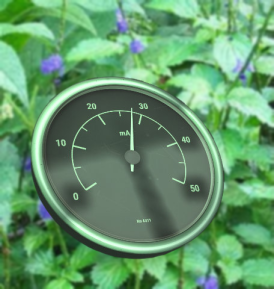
27.5; mA
